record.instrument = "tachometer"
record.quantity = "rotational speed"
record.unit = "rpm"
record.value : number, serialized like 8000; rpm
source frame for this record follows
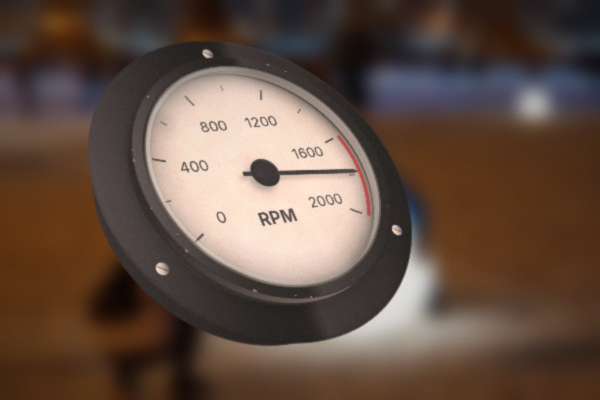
1800; rpm
